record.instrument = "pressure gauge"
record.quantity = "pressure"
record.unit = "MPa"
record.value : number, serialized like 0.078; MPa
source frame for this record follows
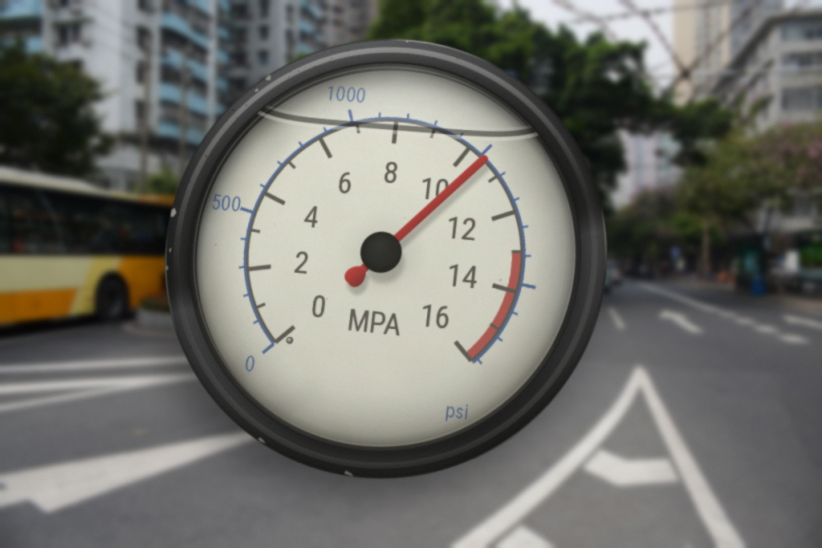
10.5; MPa
